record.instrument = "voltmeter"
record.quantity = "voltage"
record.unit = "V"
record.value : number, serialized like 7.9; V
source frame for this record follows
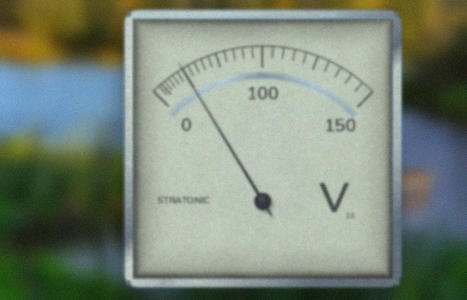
50; V
